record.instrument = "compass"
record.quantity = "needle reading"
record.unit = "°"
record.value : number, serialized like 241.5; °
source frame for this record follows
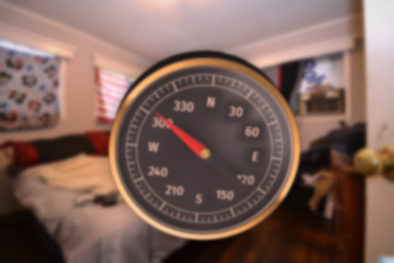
305; °
